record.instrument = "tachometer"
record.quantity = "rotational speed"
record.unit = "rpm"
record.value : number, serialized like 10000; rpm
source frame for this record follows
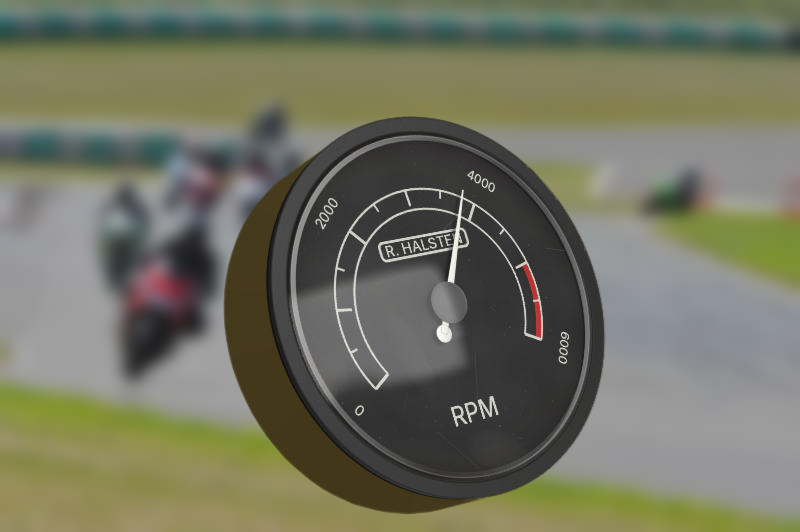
3750; rpm
